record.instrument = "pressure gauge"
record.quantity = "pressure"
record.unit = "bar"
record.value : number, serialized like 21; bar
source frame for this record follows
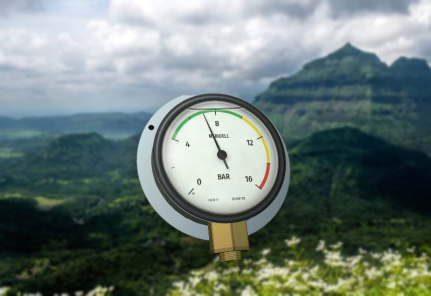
7; bar
